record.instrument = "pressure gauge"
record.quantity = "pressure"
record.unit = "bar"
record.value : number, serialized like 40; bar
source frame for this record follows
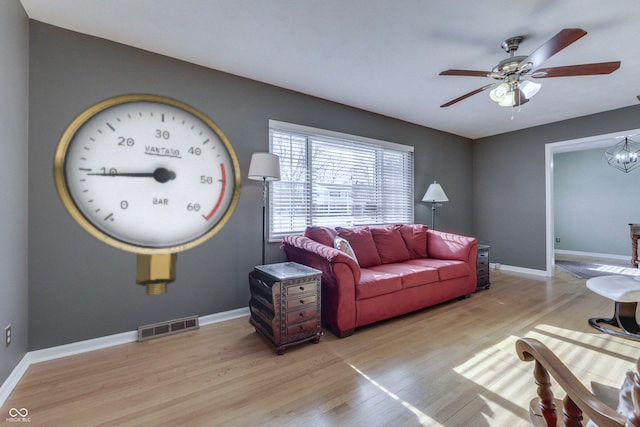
9; bar
